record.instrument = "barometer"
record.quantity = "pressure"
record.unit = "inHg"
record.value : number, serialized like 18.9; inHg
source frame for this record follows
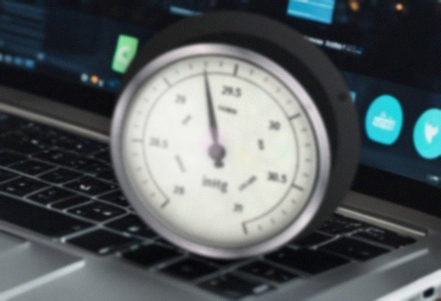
29.3; inHg
